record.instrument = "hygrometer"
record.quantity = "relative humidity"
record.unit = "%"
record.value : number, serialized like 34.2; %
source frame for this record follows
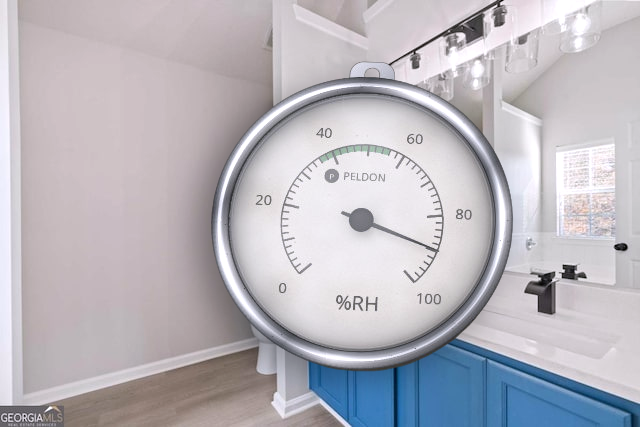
90; %
